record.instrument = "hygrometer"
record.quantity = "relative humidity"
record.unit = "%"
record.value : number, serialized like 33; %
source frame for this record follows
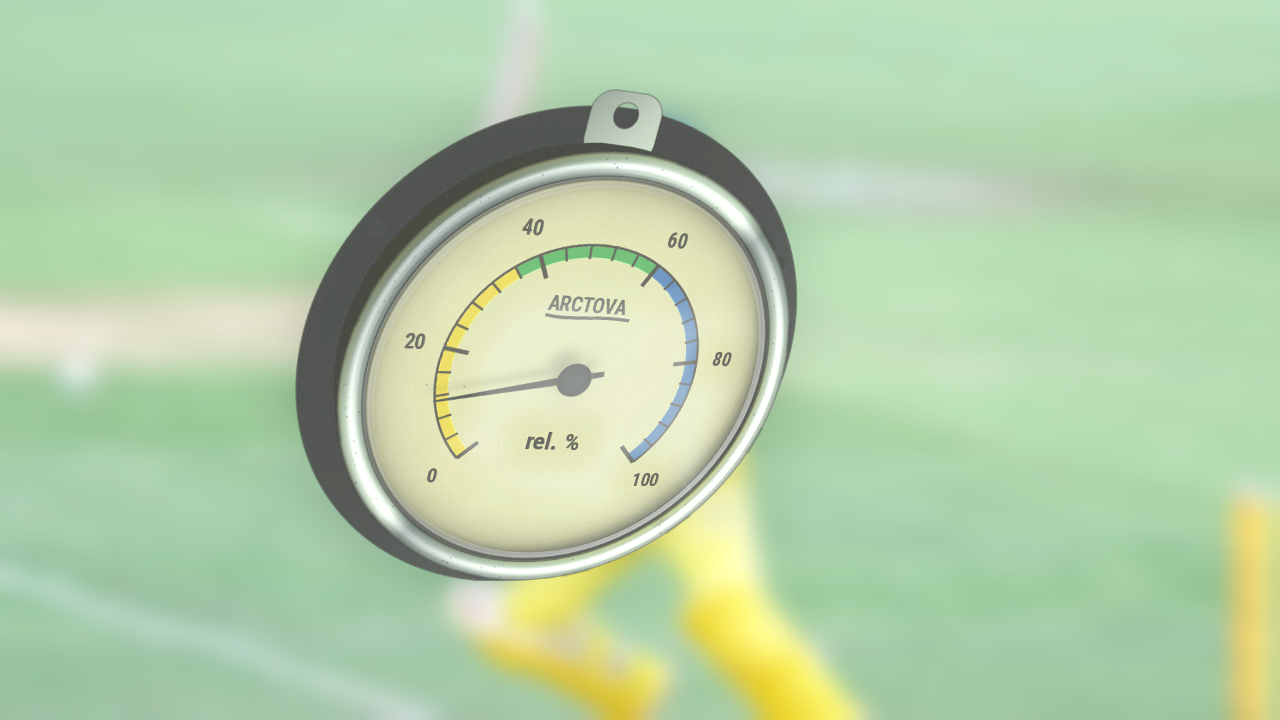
12; %
